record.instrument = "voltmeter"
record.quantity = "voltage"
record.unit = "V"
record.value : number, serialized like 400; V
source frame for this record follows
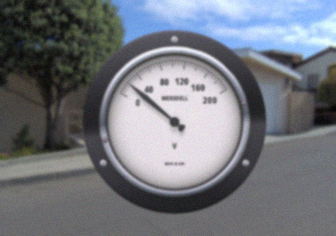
20; V
